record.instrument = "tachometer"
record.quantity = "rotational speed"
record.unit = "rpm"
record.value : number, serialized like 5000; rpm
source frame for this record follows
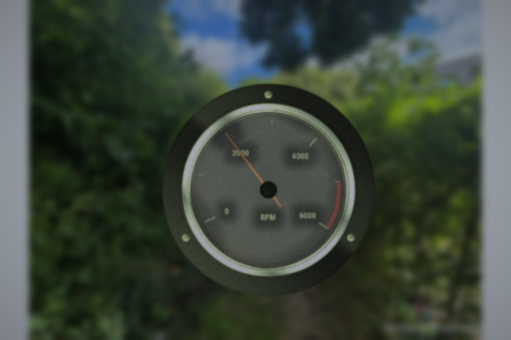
2000; rpm
